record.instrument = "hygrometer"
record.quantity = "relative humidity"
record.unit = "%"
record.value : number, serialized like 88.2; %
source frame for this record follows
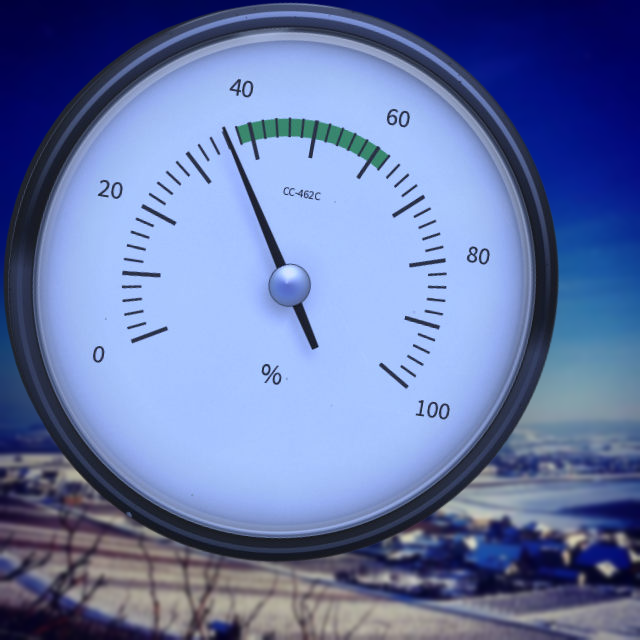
36; %
